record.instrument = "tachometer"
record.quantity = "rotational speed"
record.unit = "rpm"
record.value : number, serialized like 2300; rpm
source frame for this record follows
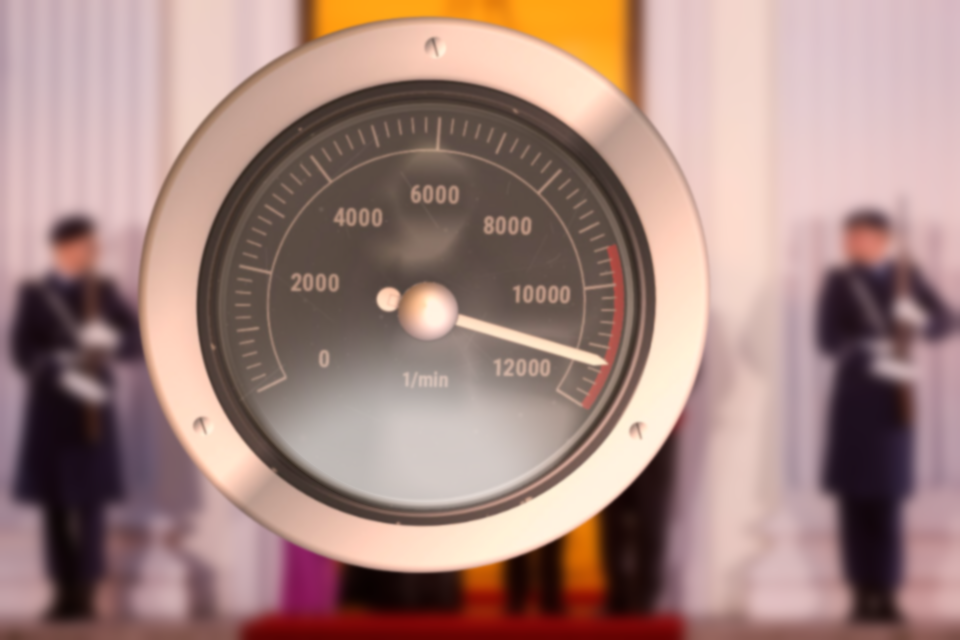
11200; rpm
